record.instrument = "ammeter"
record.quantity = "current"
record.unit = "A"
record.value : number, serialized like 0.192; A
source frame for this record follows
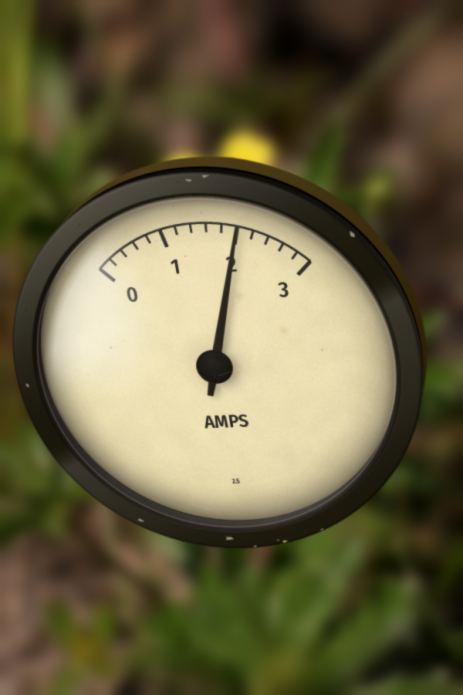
2; A
